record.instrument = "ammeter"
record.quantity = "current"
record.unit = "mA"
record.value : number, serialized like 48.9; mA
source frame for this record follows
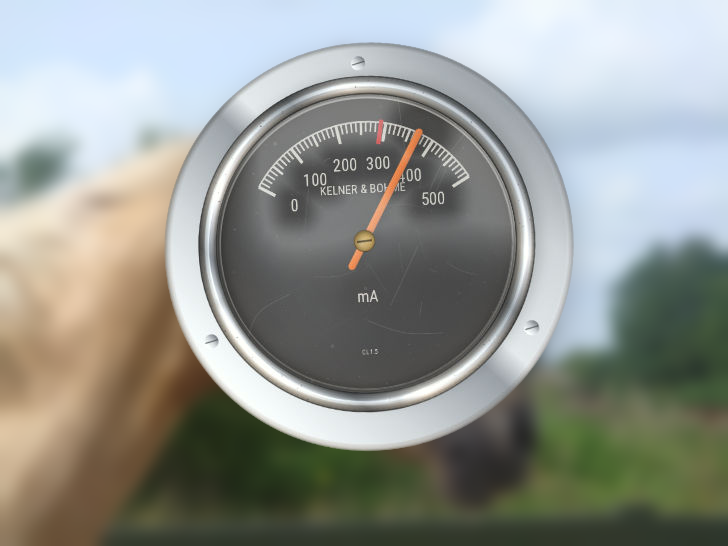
370; mA
